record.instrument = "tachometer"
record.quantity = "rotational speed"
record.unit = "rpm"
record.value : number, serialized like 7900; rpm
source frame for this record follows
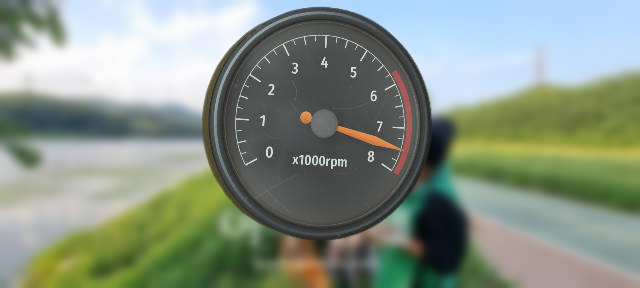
7500; rpm
